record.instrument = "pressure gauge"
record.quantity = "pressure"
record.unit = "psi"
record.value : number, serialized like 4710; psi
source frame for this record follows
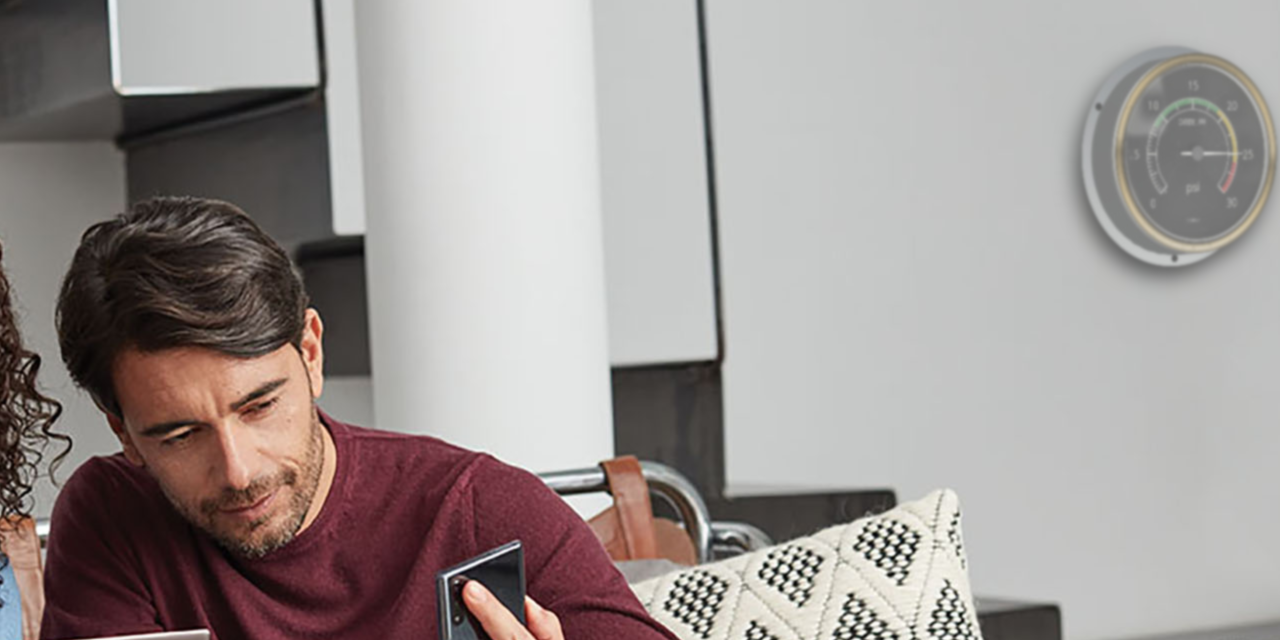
25; psi
